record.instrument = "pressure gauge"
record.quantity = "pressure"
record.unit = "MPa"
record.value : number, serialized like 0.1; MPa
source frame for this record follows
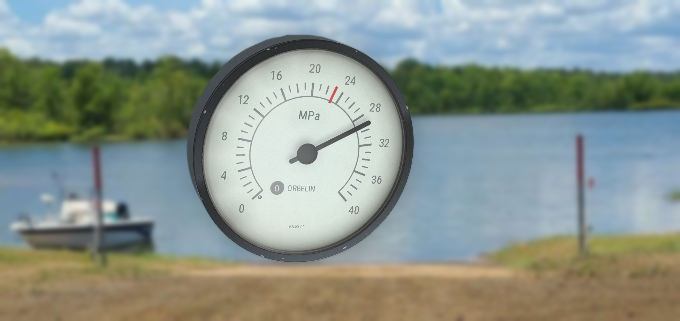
29; MPa
